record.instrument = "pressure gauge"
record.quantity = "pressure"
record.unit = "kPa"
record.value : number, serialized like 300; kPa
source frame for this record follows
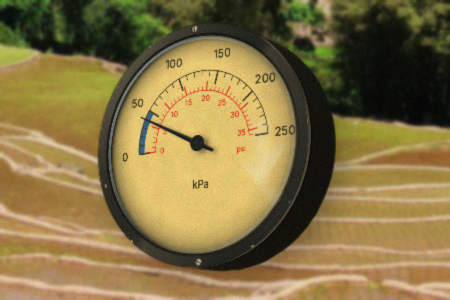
40; kPa
